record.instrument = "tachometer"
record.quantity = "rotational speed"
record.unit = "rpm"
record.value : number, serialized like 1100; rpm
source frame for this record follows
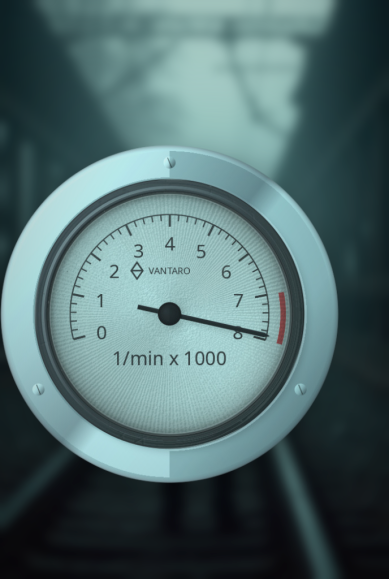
7900; rpm
